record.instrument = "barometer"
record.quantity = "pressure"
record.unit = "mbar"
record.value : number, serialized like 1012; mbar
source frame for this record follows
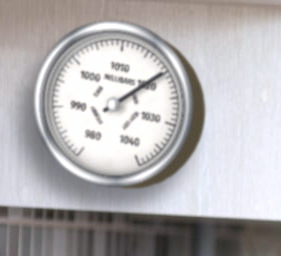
1020; mbar
